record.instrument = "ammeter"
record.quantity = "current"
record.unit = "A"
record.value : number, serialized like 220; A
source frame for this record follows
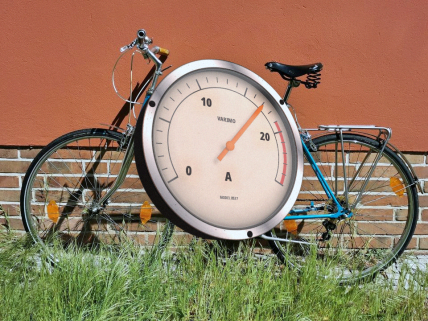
17; A
